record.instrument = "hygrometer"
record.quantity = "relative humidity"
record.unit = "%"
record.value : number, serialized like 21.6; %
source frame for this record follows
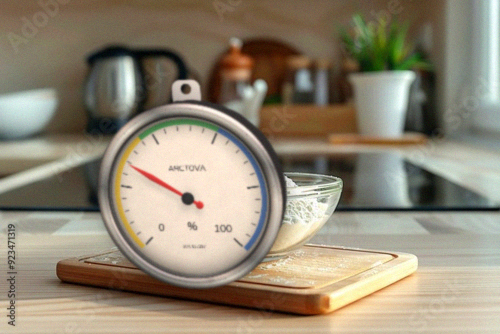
28; %
